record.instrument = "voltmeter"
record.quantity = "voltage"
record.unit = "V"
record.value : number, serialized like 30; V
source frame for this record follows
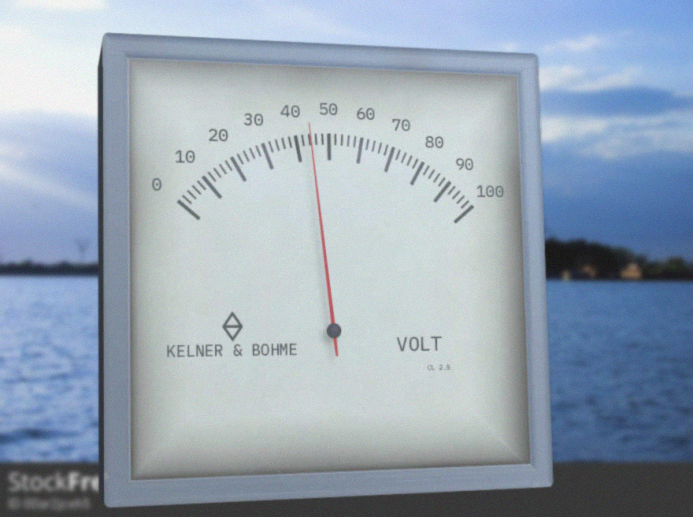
44; V
